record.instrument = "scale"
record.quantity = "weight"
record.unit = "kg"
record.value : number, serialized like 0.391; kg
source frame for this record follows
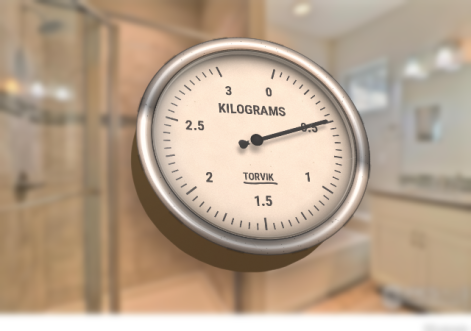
0.5; kg
